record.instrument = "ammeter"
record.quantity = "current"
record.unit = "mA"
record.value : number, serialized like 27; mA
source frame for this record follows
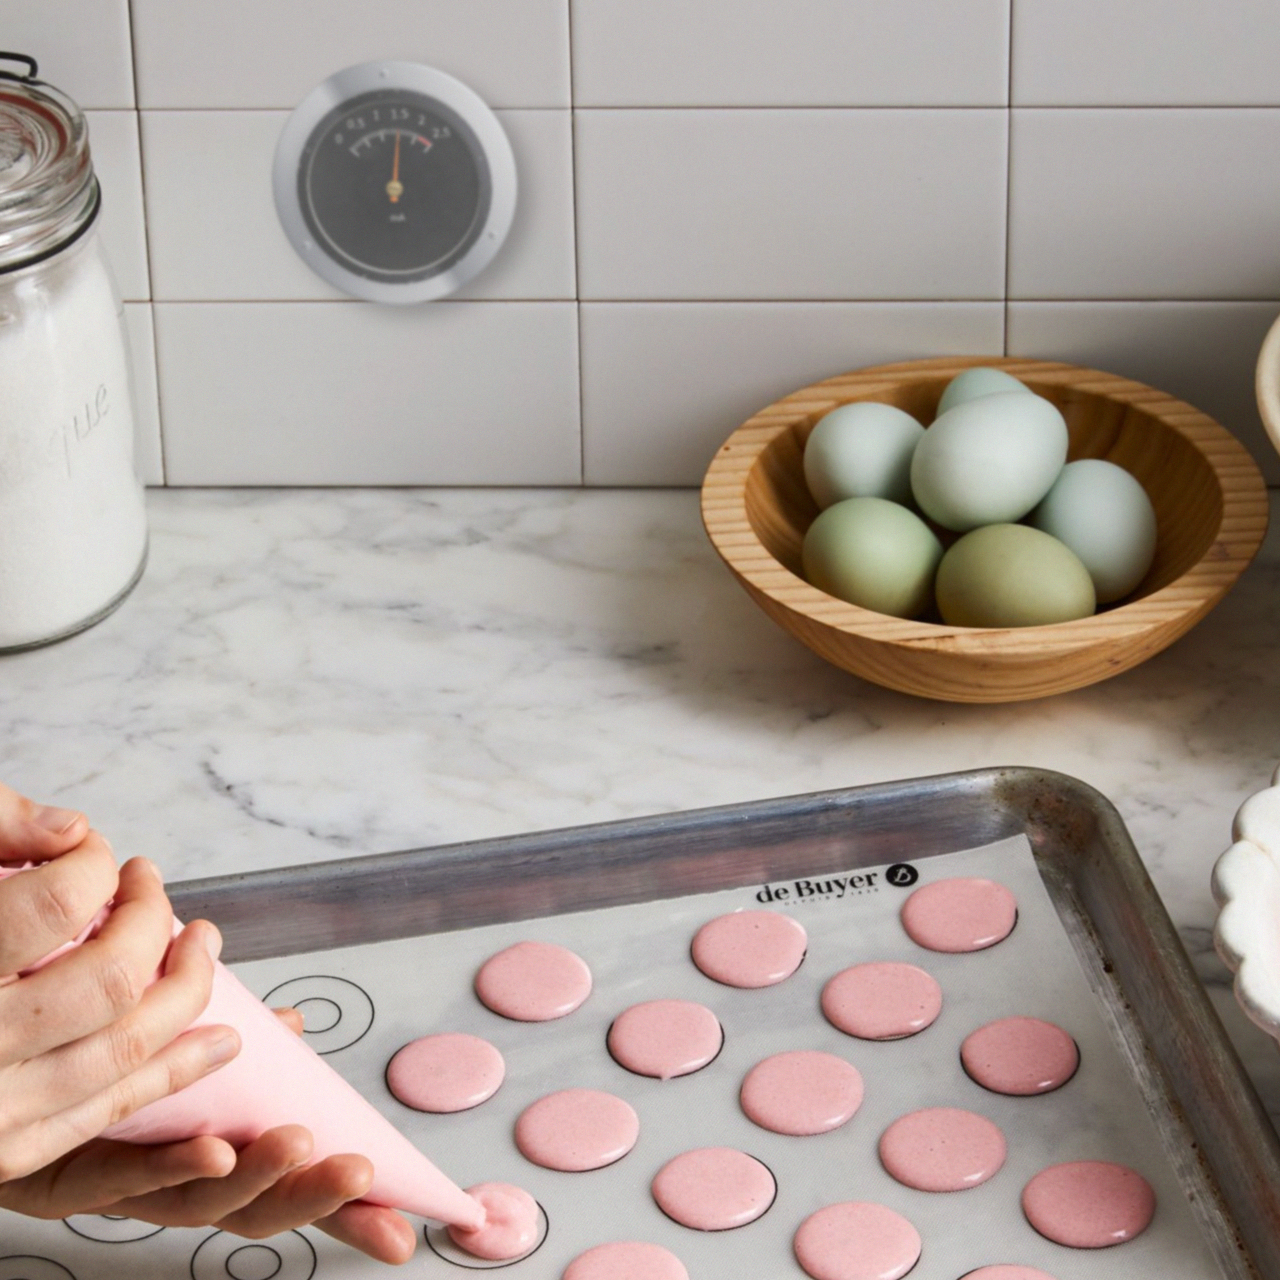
1.5; mA
